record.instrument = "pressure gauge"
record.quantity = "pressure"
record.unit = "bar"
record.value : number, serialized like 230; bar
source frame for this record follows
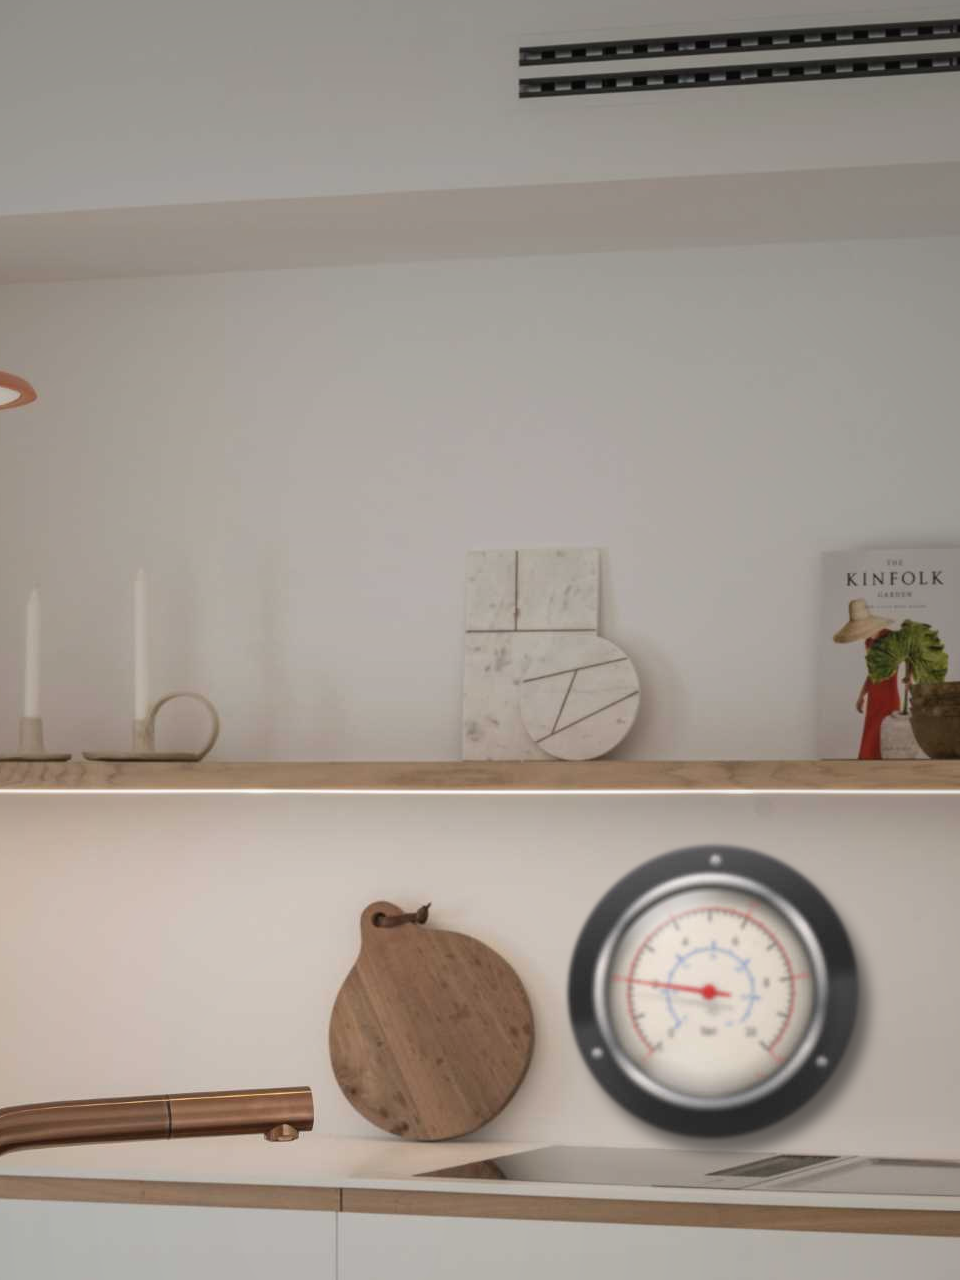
2; bar
